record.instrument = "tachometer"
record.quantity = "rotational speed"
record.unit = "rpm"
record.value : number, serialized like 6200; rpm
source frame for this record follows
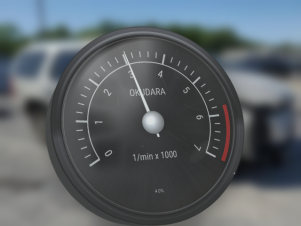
3000; rpm
